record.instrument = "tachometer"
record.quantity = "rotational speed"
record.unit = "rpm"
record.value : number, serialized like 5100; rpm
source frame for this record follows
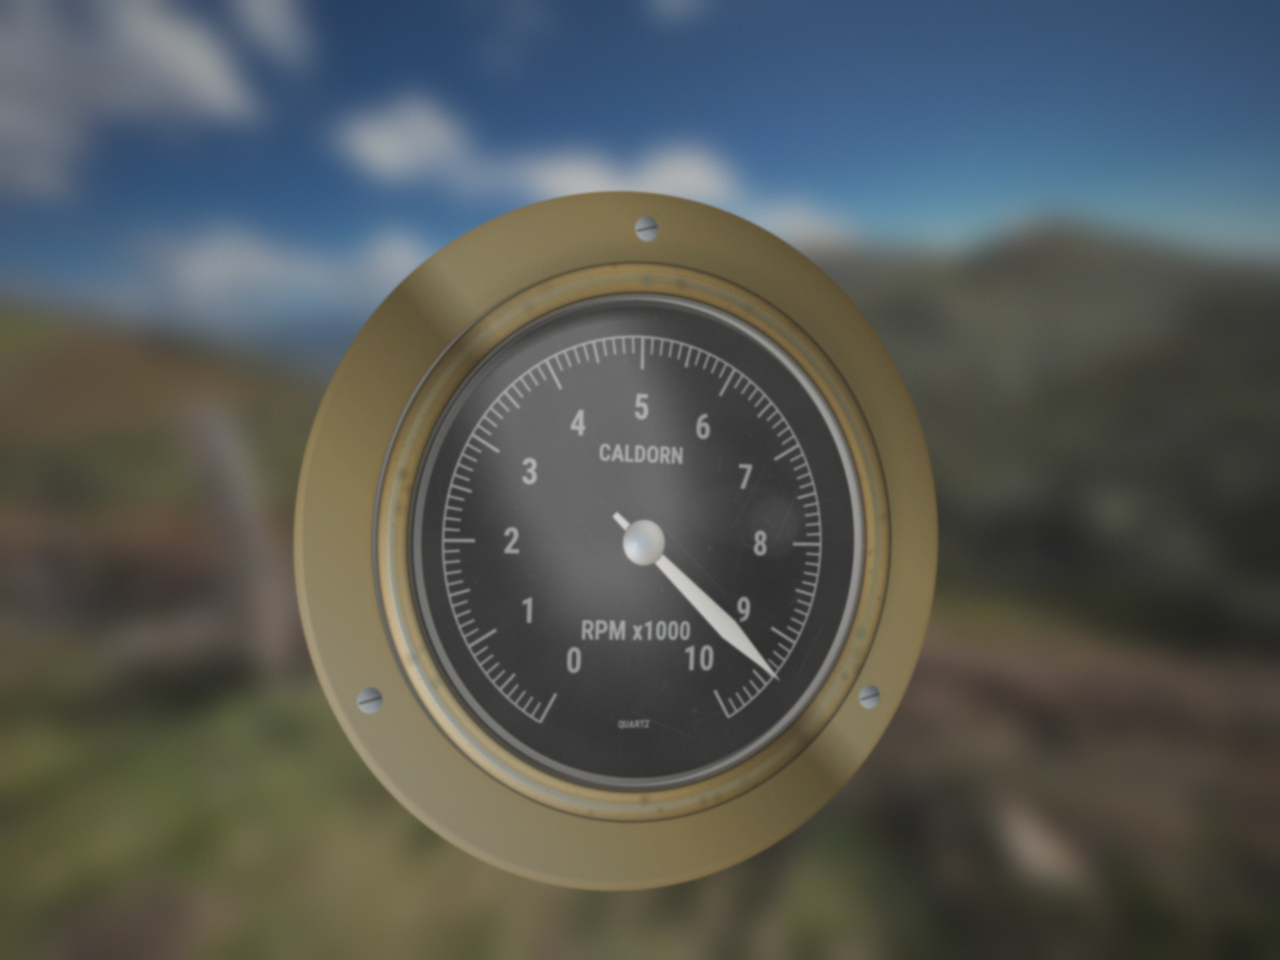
9400; rpm
